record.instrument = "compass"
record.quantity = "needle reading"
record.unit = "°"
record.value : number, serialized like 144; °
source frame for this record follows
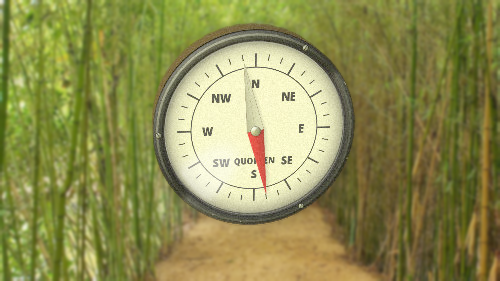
170; °
